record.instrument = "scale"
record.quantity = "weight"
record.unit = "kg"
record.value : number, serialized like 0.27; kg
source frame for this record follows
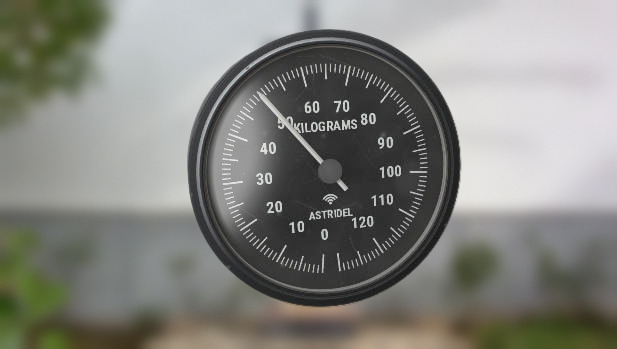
50; kg
